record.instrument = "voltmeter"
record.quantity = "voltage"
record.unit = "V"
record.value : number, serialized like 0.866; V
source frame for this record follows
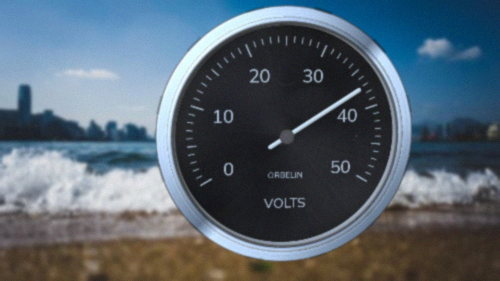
37; V
